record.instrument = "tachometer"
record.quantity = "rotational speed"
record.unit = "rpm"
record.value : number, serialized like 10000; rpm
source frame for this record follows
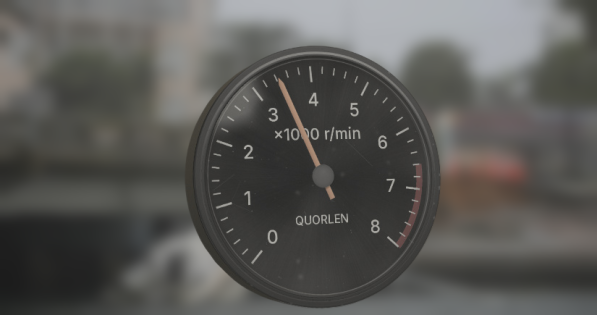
3400; rpm
